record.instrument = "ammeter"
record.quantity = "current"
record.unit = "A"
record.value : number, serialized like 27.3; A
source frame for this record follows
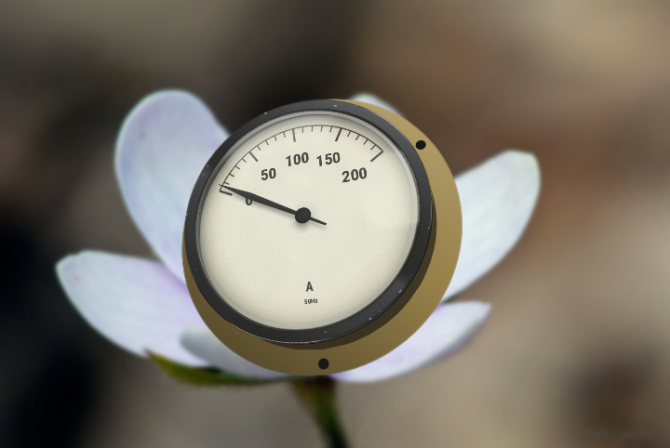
5; A
